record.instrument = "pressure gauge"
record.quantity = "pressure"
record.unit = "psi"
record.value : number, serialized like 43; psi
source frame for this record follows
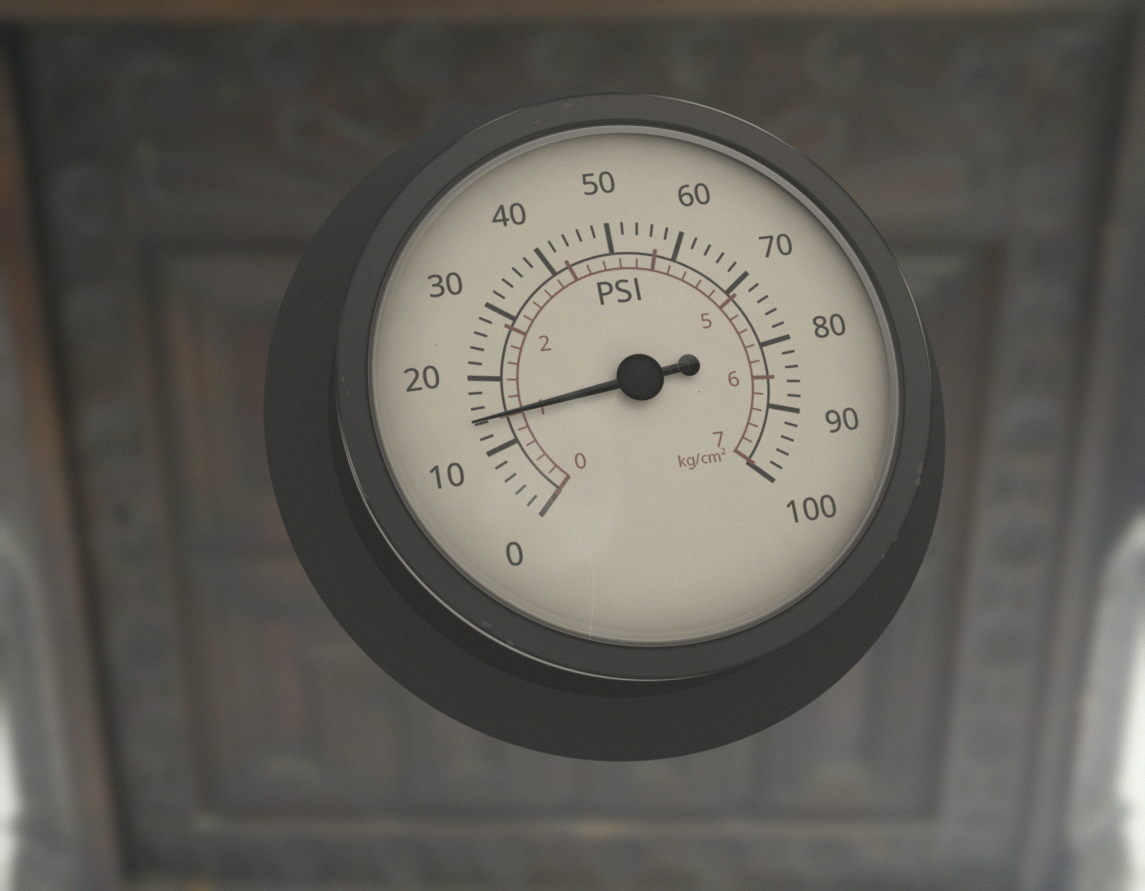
14; psi
